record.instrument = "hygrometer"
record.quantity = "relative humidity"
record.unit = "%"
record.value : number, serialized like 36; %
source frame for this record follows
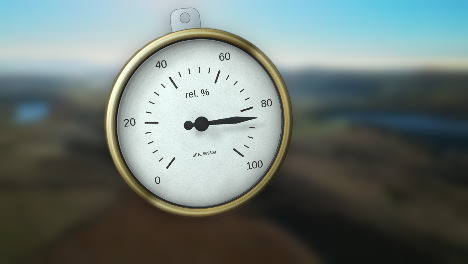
84; %
